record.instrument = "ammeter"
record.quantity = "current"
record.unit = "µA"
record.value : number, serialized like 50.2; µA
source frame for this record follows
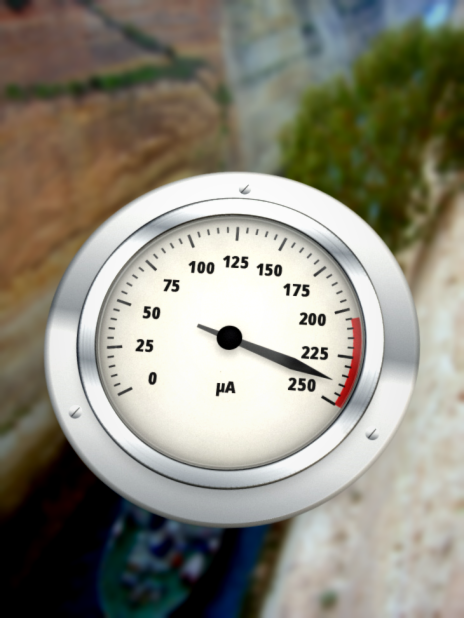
240; µA
